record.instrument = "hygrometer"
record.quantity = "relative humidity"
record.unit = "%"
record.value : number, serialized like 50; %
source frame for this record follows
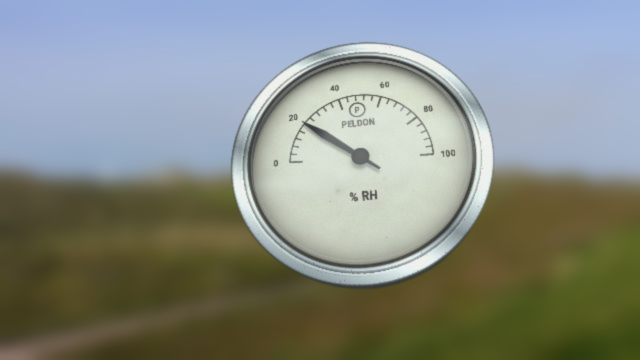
20; %
